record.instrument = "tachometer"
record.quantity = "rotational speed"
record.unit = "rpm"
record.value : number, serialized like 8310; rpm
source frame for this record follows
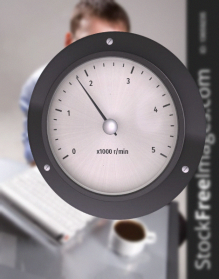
1800; rpm
